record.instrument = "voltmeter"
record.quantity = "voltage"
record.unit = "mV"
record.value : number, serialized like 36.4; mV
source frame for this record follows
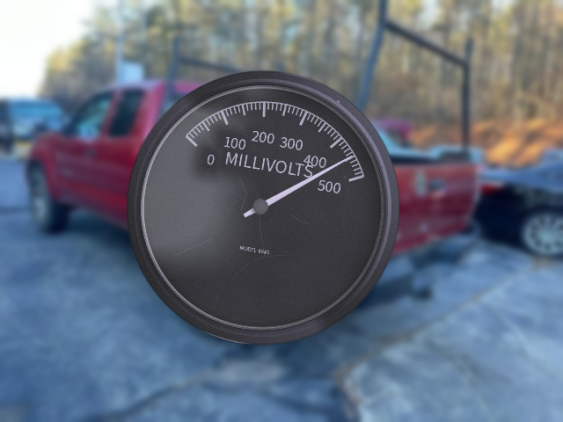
450; mV
